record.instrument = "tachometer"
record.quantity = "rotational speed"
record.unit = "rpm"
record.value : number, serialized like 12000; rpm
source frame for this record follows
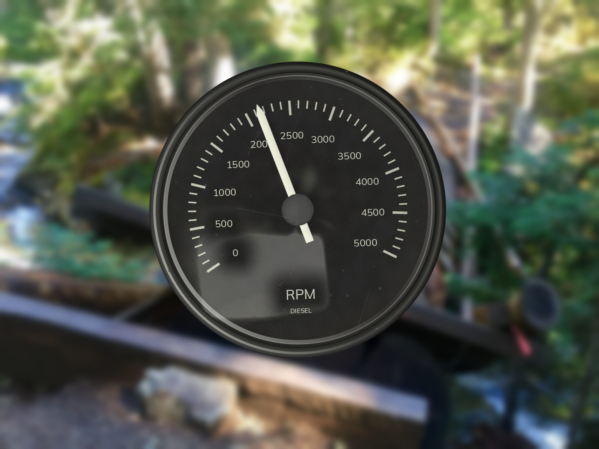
2150; rpm
